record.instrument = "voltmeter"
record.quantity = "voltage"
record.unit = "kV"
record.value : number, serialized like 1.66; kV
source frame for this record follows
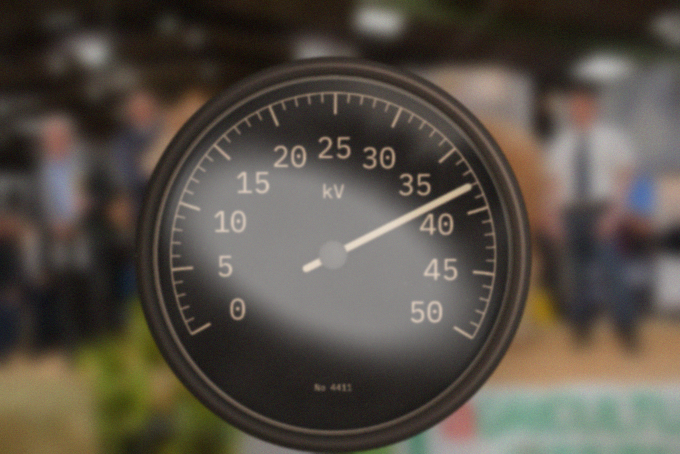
38; kV
